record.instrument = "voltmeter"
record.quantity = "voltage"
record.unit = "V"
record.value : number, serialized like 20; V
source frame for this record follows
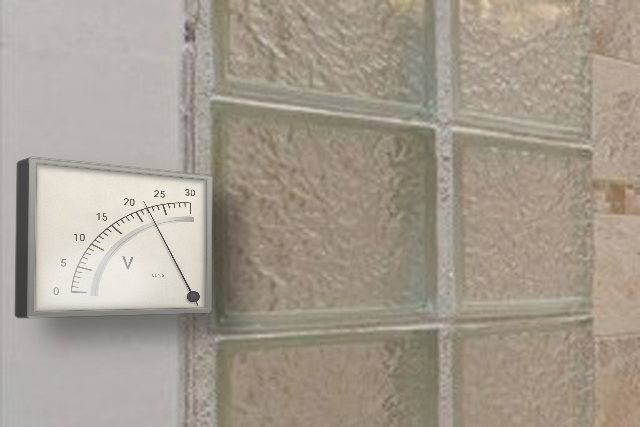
22; V
